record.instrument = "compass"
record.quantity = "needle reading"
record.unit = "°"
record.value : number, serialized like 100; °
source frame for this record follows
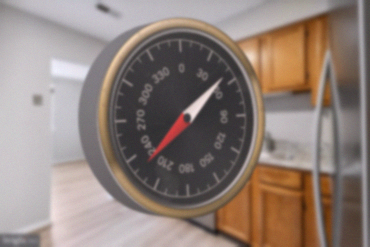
230; °
